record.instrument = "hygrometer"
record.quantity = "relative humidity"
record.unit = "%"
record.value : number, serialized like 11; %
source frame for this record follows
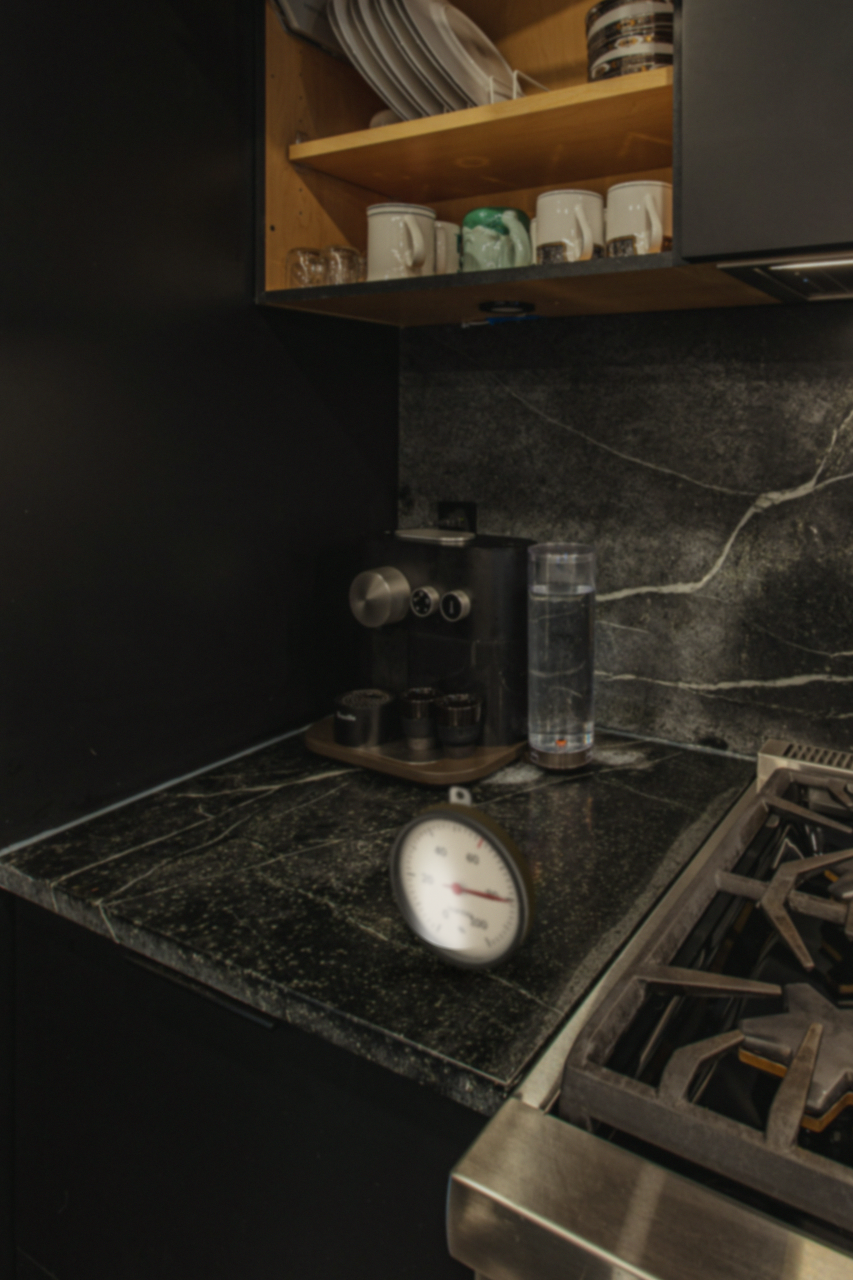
80; %
